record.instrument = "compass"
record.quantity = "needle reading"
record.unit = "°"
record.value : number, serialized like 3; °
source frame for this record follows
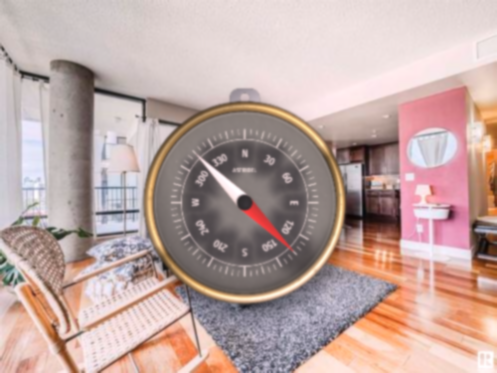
135; °
